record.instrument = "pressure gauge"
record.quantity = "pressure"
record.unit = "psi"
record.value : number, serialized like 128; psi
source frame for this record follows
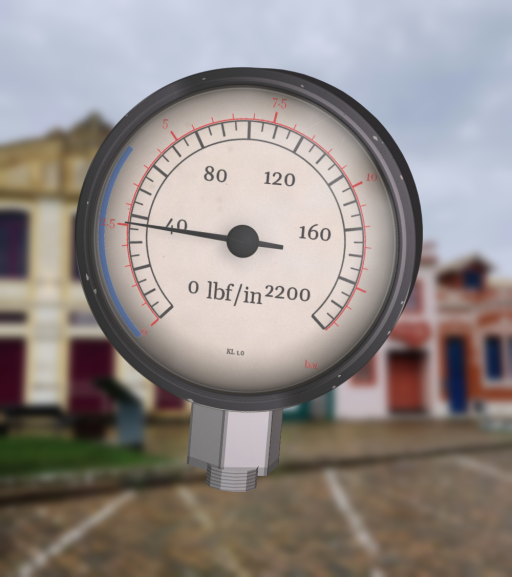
37.5; psi
